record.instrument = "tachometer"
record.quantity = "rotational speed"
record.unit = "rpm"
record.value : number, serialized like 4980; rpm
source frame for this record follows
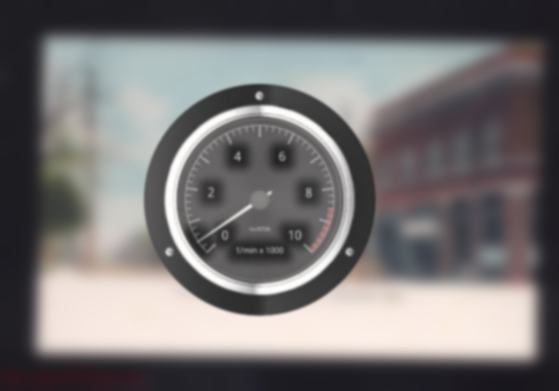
400; rpm
